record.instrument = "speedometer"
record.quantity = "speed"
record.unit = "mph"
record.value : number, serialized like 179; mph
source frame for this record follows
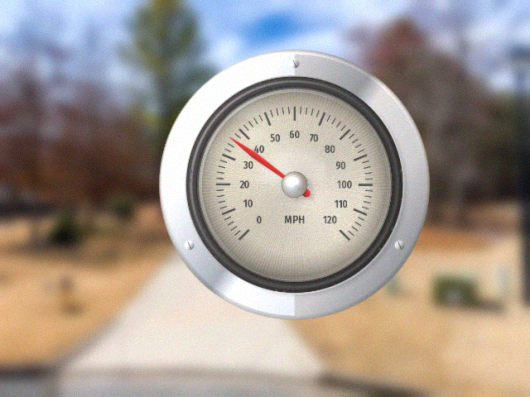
36; mph
